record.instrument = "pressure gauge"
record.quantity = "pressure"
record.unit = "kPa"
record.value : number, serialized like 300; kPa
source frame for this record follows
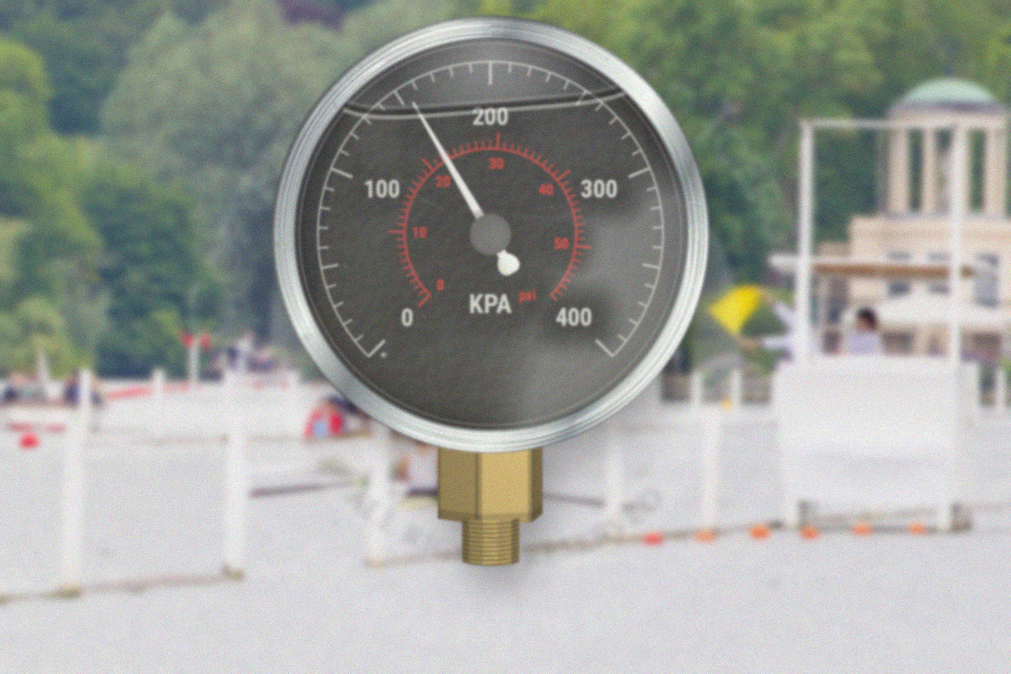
155; kPa
